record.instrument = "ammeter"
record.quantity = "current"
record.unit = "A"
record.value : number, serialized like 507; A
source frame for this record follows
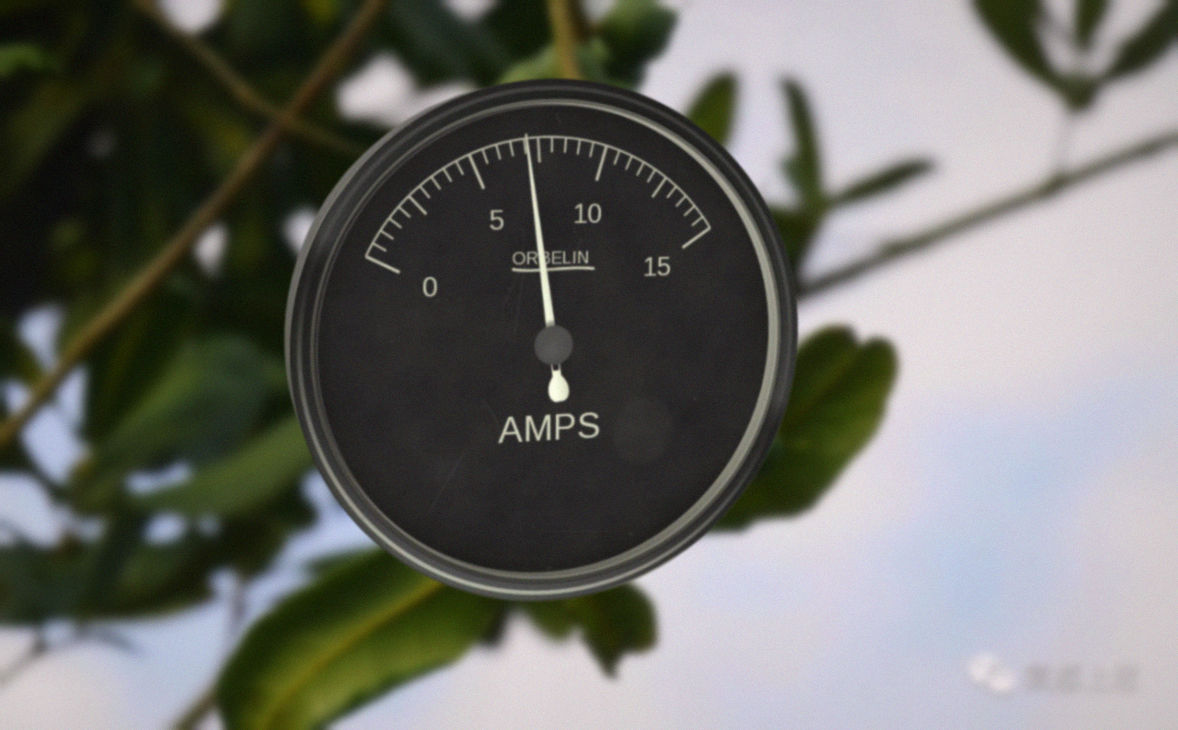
7; A
